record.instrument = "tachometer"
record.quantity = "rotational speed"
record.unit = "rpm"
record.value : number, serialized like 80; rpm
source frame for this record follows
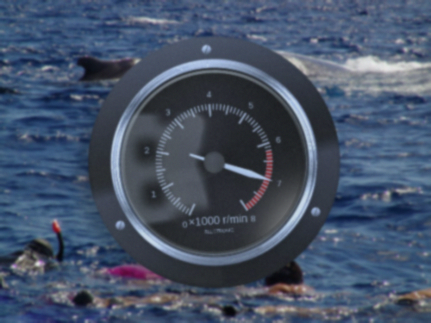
7000; rpm
